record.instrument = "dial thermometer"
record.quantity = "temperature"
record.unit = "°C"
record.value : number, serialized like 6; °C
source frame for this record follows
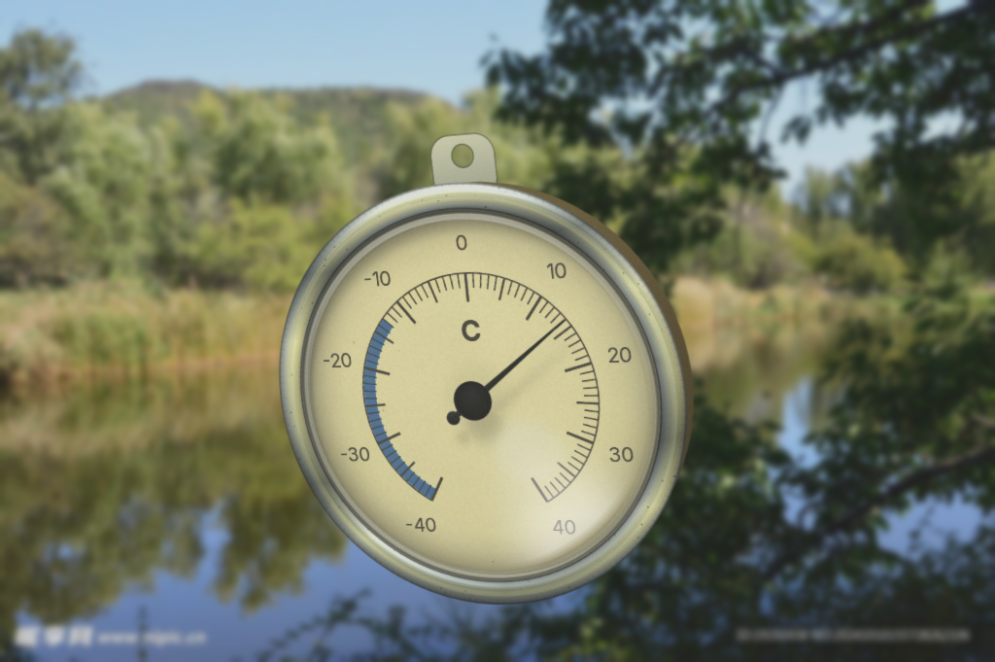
14; °C
